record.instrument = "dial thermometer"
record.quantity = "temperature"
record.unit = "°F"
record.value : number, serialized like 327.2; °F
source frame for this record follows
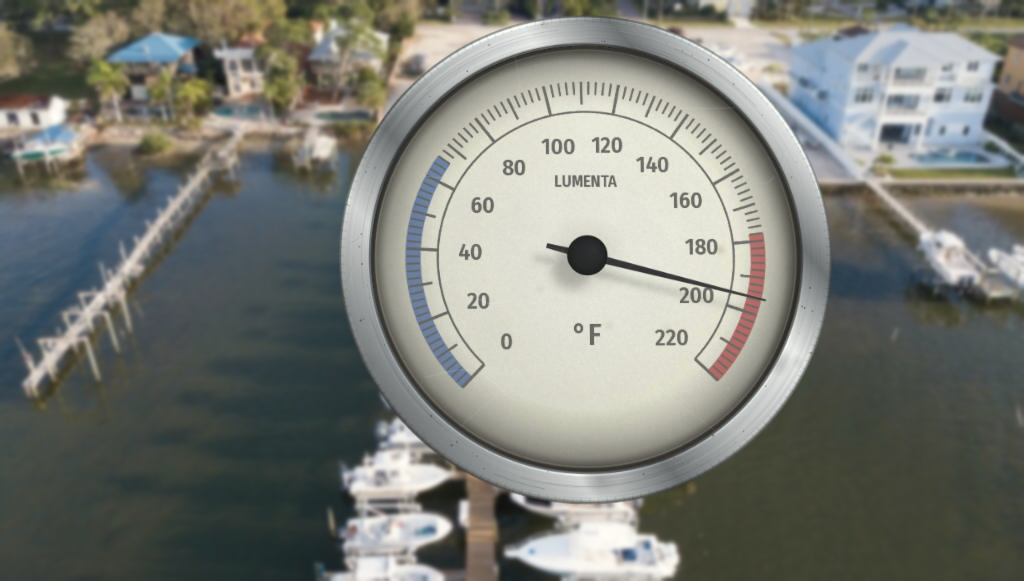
196; °F
